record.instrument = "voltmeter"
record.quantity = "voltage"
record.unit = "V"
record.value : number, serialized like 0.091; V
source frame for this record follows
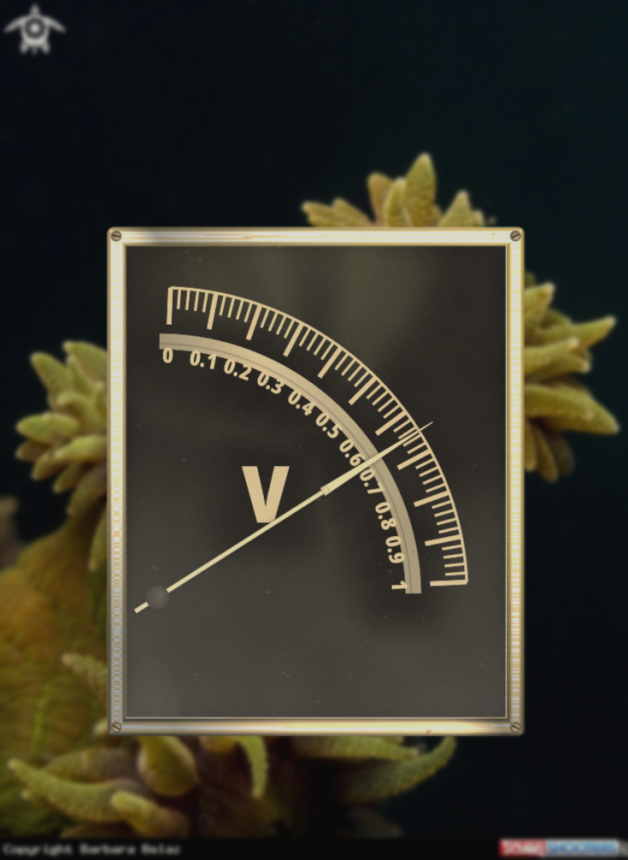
0.65; V
